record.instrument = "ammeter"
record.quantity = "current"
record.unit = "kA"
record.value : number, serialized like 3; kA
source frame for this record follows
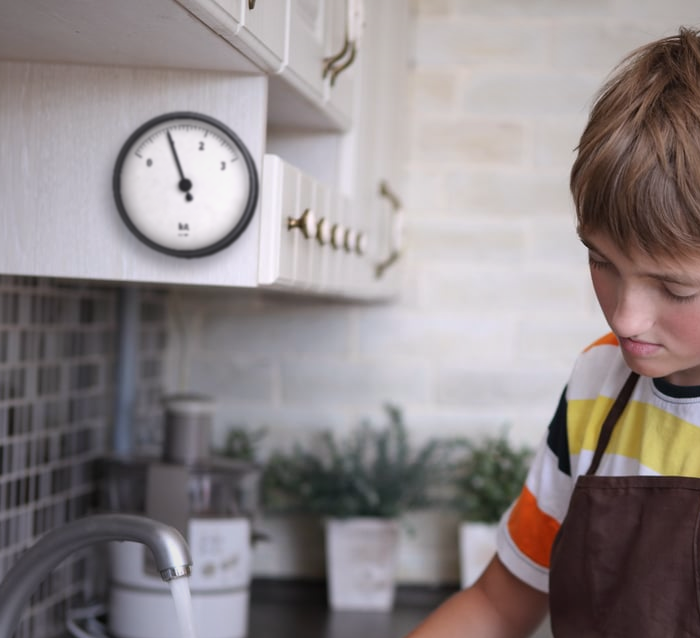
1; kA
